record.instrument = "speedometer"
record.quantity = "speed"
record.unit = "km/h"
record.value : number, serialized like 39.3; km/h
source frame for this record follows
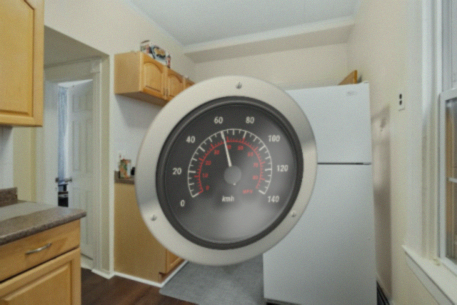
60; km/h
